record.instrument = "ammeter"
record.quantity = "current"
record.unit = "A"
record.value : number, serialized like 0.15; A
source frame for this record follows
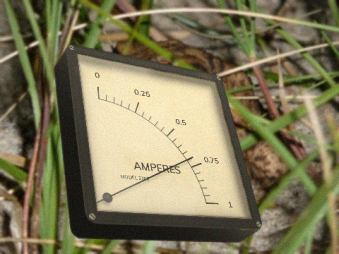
0.7; A
